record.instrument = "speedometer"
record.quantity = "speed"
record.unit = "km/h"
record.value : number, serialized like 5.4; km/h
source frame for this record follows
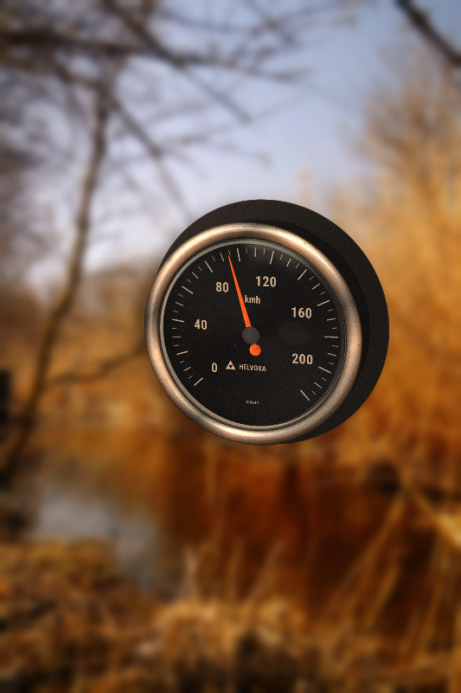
95; km/h
